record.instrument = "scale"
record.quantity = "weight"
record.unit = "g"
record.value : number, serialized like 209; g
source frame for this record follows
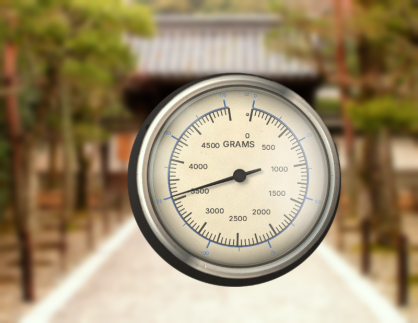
3550; g
